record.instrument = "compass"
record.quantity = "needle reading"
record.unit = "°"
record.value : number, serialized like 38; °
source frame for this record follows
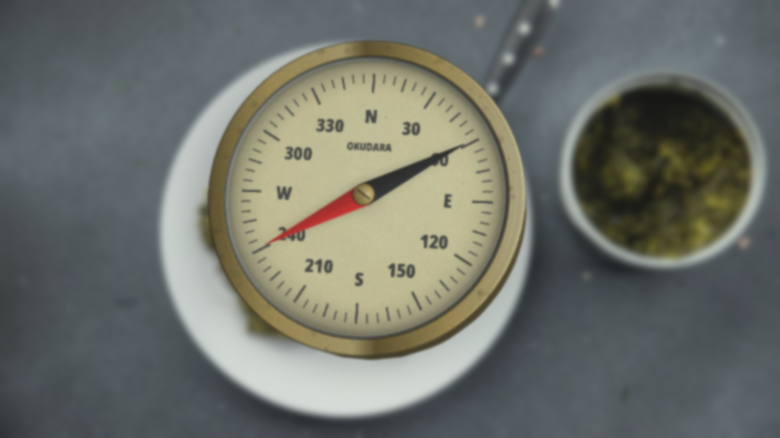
240; °
